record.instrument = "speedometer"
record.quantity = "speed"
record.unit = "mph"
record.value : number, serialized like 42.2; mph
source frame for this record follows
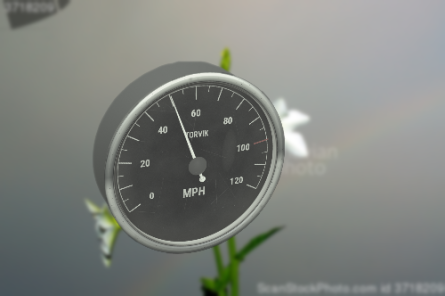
50; mph
